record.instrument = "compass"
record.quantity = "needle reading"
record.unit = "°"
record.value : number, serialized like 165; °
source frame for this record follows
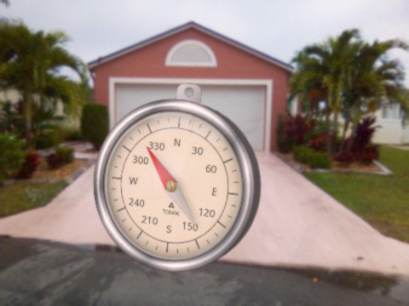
320; °
